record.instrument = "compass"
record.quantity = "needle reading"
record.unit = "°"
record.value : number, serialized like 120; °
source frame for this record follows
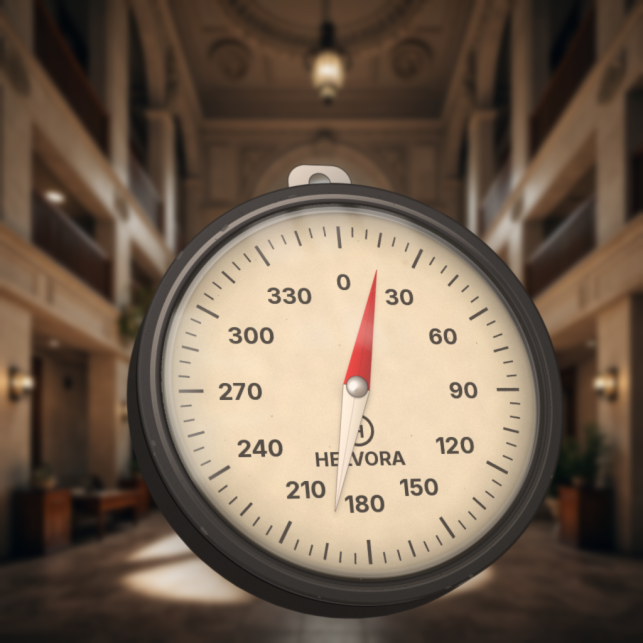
15; °
